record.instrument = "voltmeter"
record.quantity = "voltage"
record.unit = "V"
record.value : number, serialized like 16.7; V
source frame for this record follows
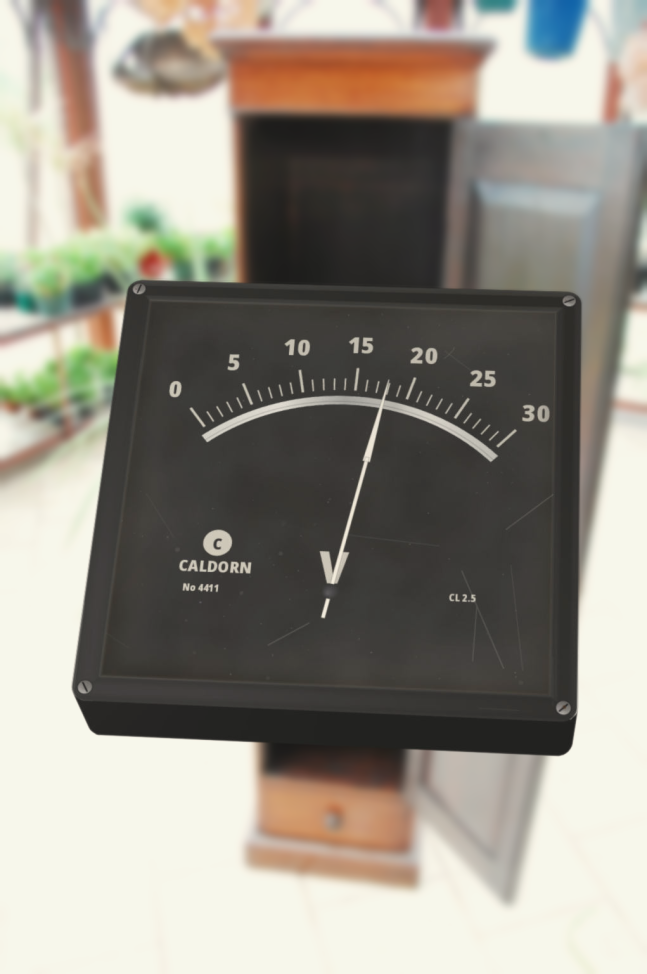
18; V
